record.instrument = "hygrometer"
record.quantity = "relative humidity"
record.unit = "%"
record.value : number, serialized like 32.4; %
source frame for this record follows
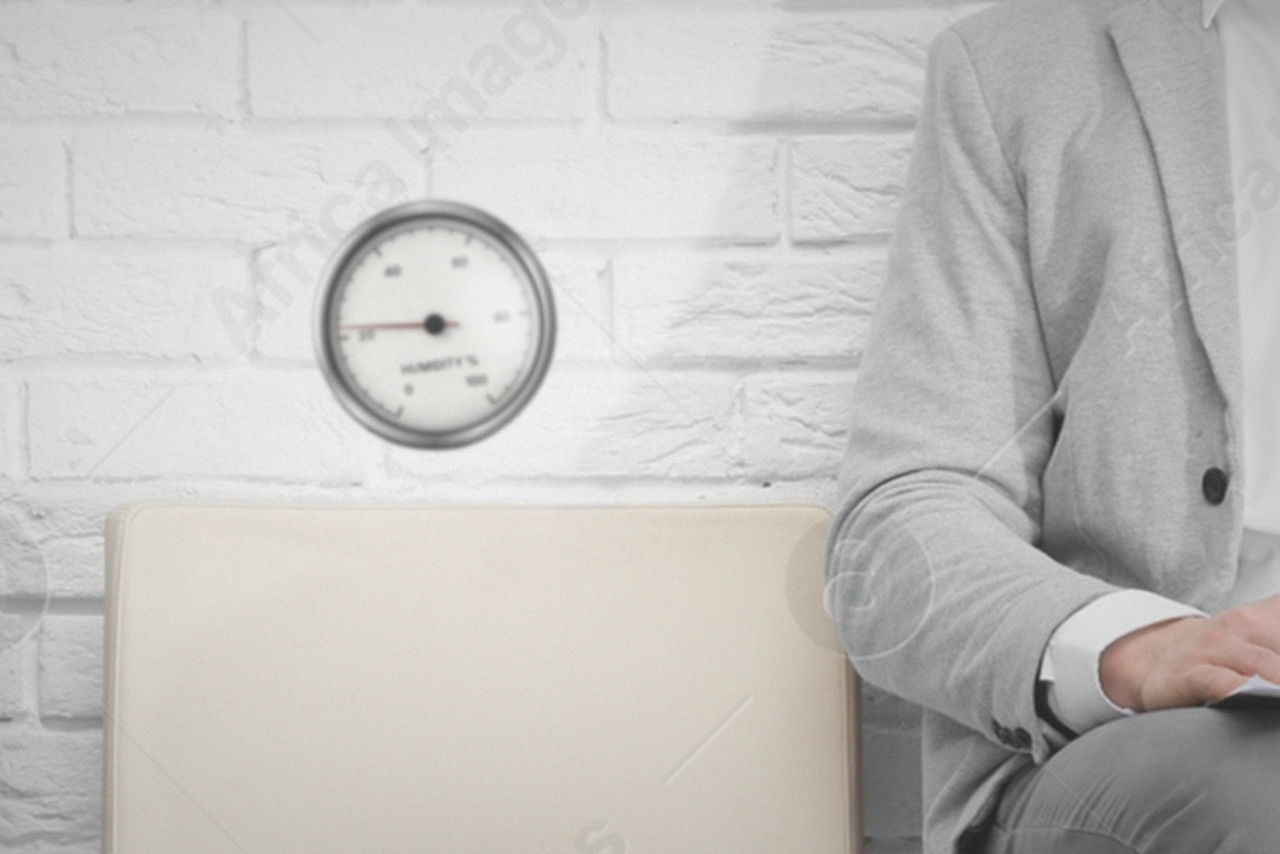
22; %
